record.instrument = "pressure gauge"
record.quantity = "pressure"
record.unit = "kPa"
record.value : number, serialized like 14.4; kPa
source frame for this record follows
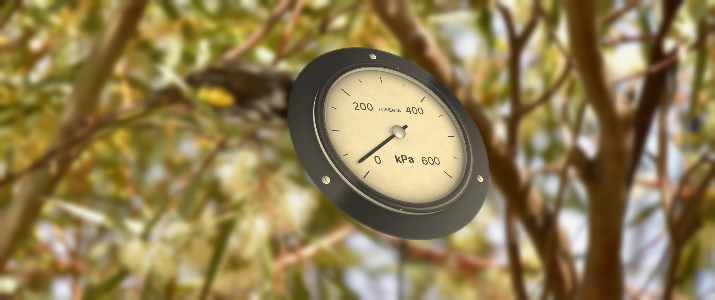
25; kPa
